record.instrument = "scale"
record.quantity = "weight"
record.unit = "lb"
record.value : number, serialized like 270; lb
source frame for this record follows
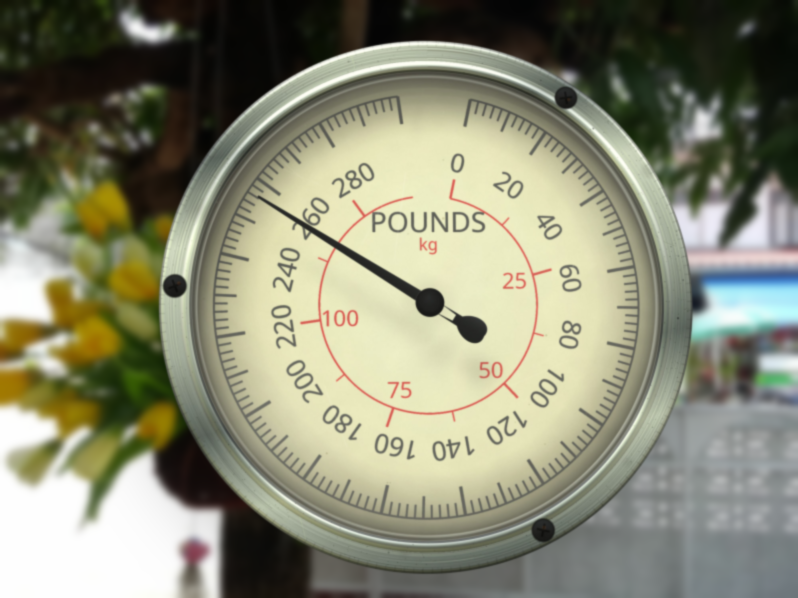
256; lb
